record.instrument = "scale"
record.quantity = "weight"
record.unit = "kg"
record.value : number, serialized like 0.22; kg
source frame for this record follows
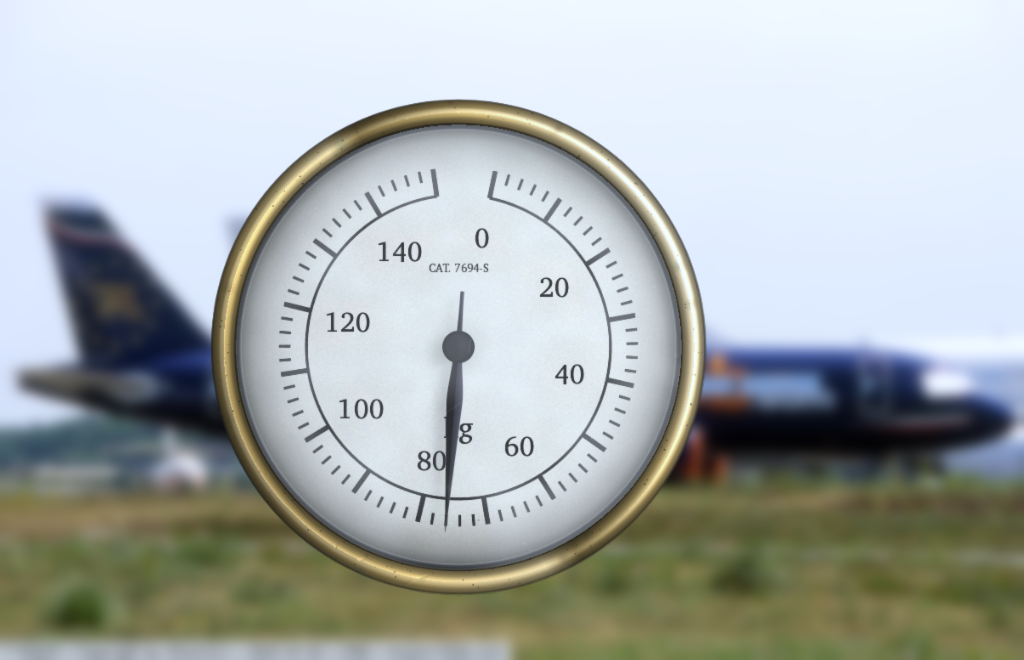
76; kg
